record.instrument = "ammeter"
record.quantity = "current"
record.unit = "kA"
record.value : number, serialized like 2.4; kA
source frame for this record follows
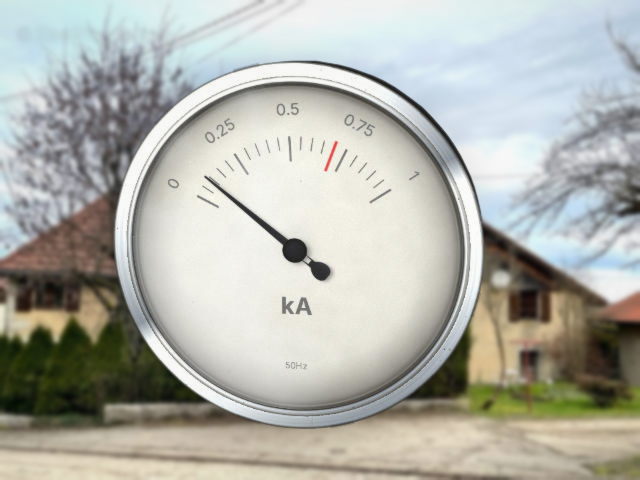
0.1; kA
